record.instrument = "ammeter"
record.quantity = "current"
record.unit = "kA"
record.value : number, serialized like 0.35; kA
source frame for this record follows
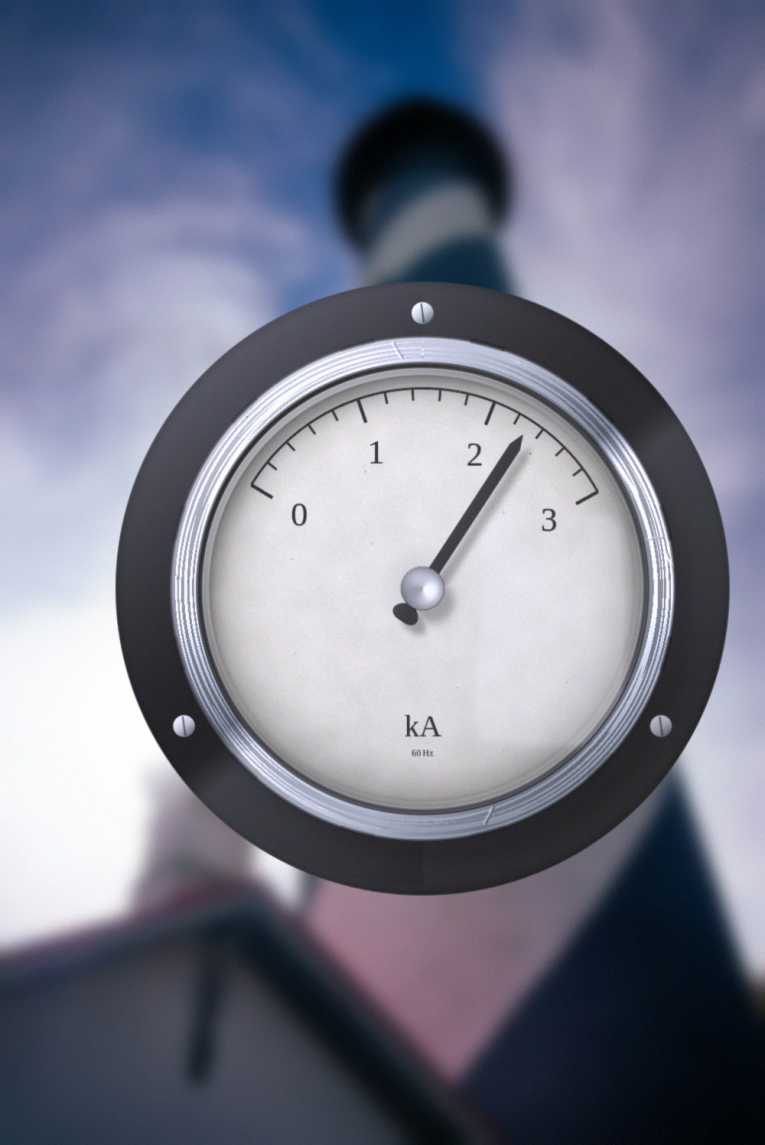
2.3; kA
